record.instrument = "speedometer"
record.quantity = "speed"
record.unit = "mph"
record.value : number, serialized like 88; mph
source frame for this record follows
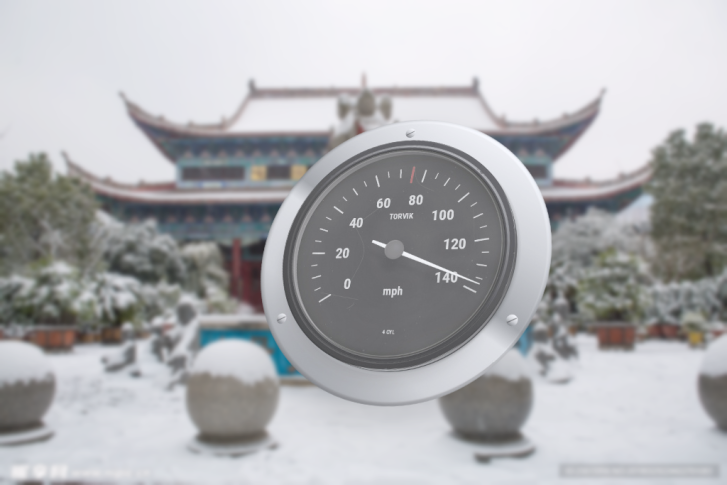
137.5; mph
